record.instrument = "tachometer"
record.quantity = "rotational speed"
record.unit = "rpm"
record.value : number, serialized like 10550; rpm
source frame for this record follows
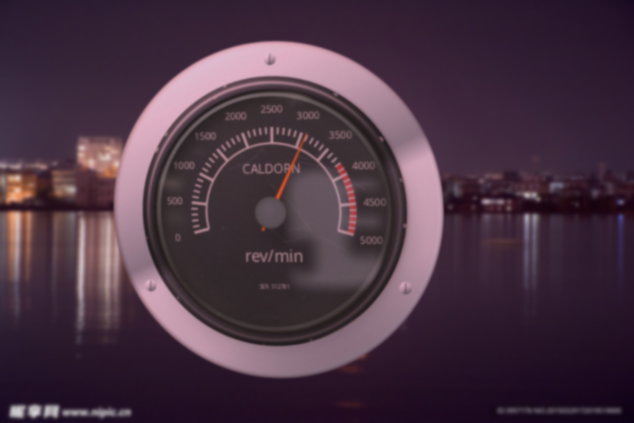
3100; rpm
